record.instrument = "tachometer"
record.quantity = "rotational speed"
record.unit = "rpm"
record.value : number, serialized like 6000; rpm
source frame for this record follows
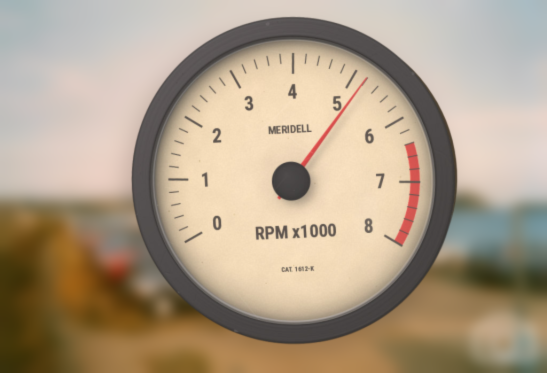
5200; rpm
